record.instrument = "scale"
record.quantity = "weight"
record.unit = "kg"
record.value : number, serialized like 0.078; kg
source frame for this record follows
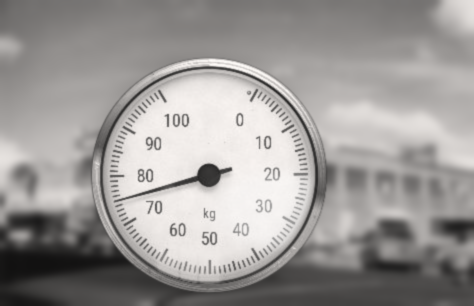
75; kg
